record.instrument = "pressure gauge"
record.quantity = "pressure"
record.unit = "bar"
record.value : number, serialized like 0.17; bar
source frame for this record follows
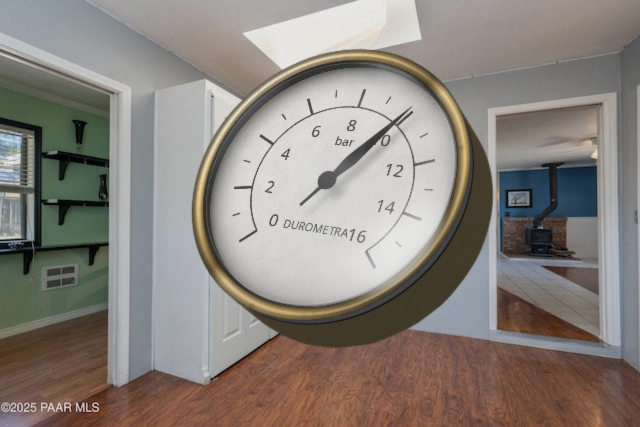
10; bar
